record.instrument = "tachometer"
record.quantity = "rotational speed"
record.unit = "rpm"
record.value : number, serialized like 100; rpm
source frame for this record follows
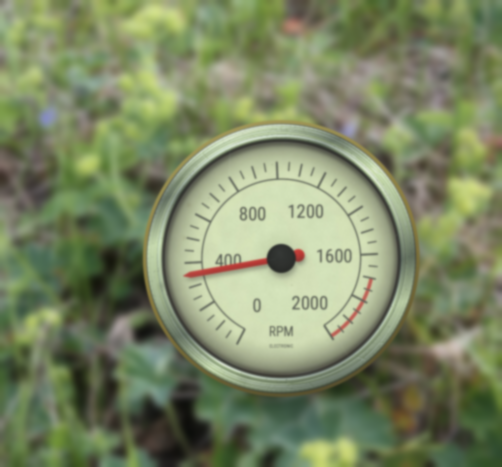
350; rpm
